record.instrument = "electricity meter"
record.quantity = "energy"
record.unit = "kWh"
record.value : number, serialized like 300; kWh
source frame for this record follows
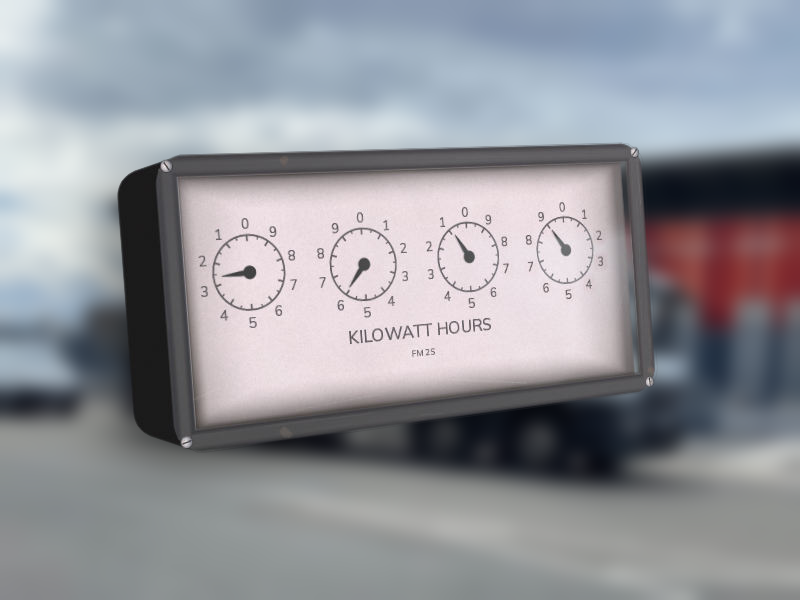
2609; kWh
